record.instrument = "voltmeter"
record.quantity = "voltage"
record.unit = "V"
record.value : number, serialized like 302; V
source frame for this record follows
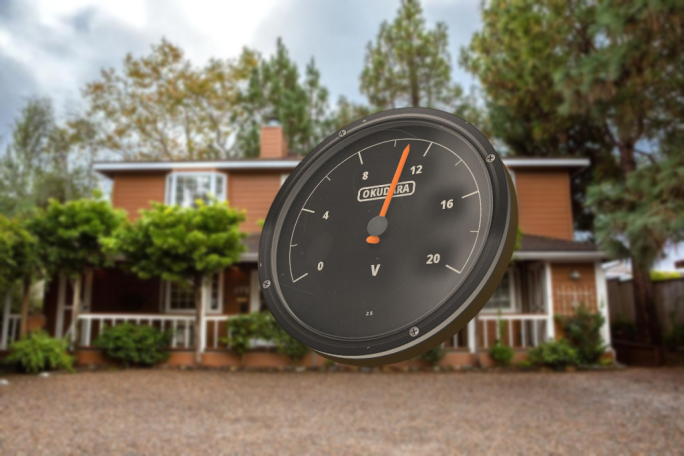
11; V
